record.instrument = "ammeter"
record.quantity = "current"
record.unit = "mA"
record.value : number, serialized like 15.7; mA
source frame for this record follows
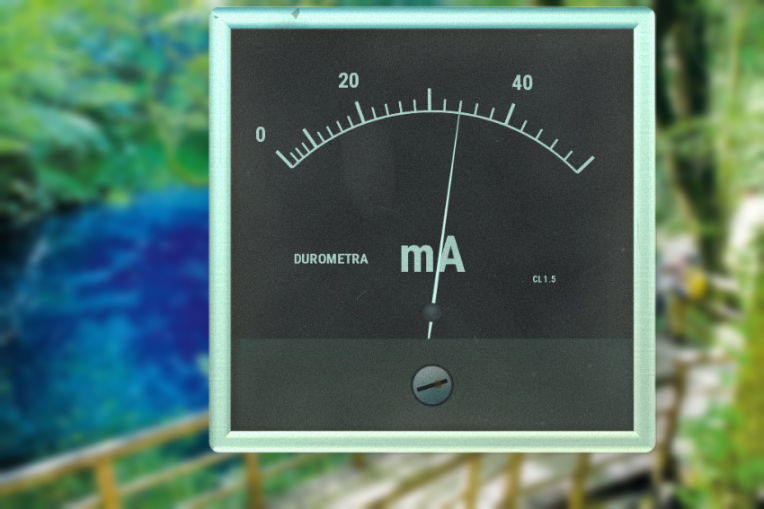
34; mA
